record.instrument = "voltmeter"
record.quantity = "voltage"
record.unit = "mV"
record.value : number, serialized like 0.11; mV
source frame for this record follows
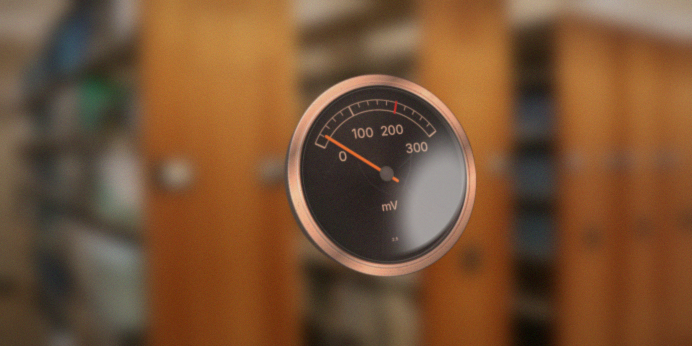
20; mV
